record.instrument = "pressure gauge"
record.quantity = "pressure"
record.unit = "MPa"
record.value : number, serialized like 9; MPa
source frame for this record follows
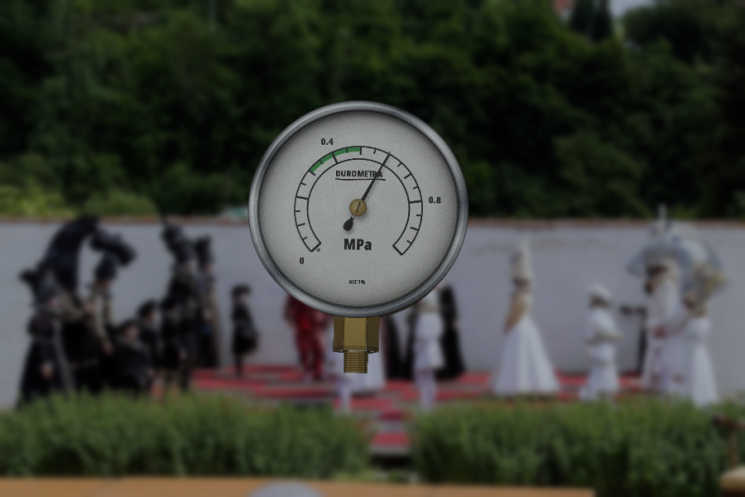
0.6; MPa
